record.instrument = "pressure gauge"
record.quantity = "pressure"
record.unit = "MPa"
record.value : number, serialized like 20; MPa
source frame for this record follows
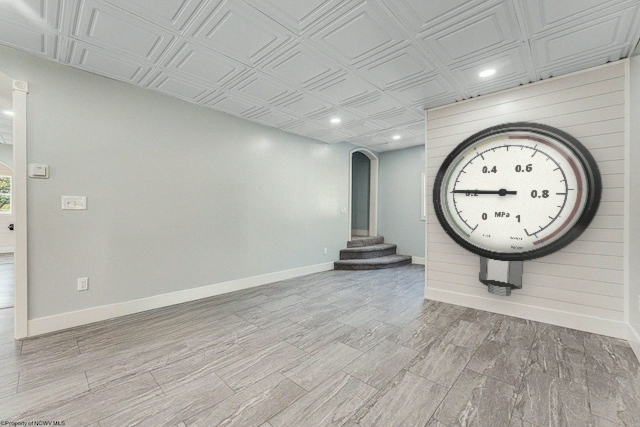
0.2; MPa
